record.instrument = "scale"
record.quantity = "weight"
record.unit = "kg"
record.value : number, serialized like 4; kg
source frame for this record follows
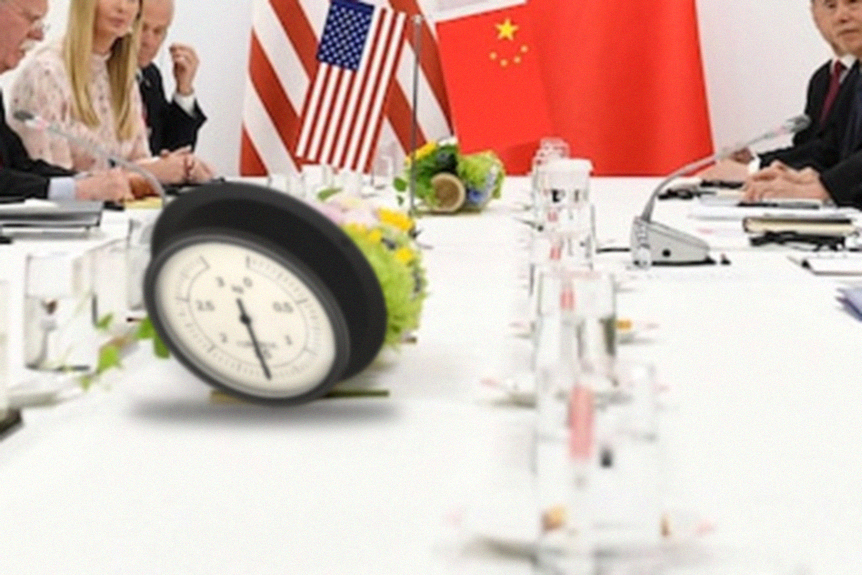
1.5; kg
